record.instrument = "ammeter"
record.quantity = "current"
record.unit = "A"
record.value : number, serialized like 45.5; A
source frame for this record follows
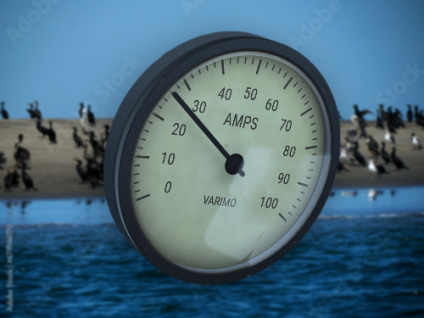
26; A
